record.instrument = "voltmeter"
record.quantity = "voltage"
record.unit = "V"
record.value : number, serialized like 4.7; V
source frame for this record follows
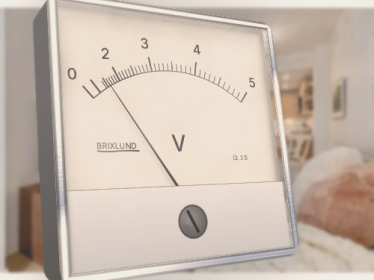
1.5; V
